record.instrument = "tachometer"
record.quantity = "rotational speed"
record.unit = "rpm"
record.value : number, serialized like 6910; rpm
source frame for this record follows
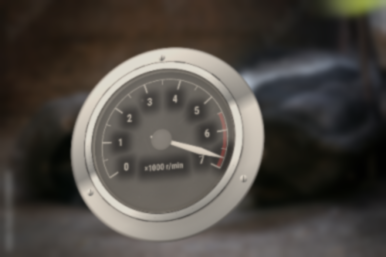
6750; rpm
